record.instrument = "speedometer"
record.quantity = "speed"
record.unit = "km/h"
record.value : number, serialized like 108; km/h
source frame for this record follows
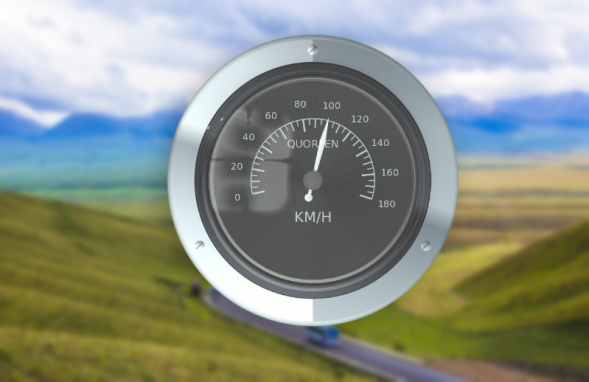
100; km/h
